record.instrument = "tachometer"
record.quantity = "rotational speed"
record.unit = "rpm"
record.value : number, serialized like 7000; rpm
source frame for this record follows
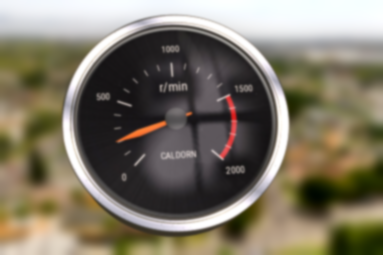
200; rpm
